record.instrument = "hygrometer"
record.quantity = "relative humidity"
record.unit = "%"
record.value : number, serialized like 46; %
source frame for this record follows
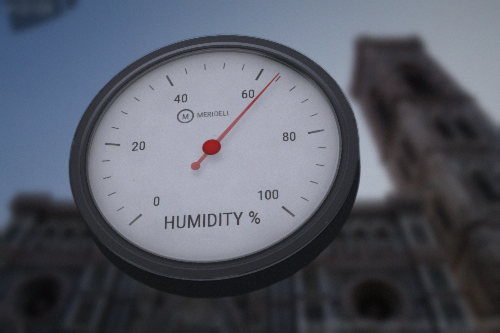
64; %
